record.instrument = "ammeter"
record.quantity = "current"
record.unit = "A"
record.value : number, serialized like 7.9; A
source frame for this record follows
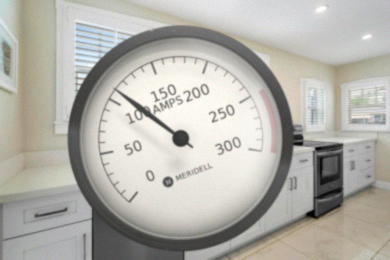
110; A
